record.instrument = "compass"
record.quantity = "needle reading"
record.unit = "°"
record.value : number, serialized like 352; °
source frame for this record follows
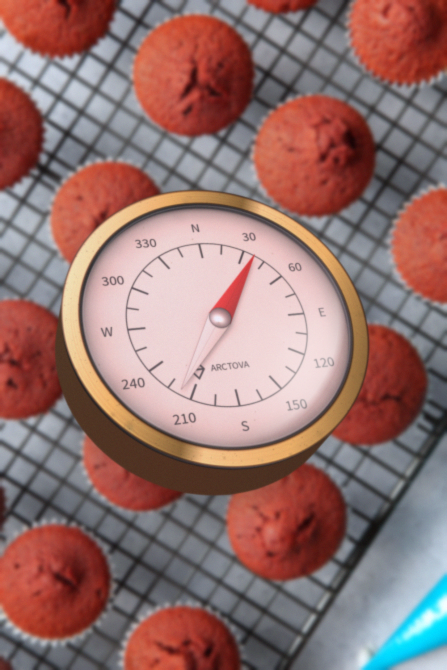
37.5; °
